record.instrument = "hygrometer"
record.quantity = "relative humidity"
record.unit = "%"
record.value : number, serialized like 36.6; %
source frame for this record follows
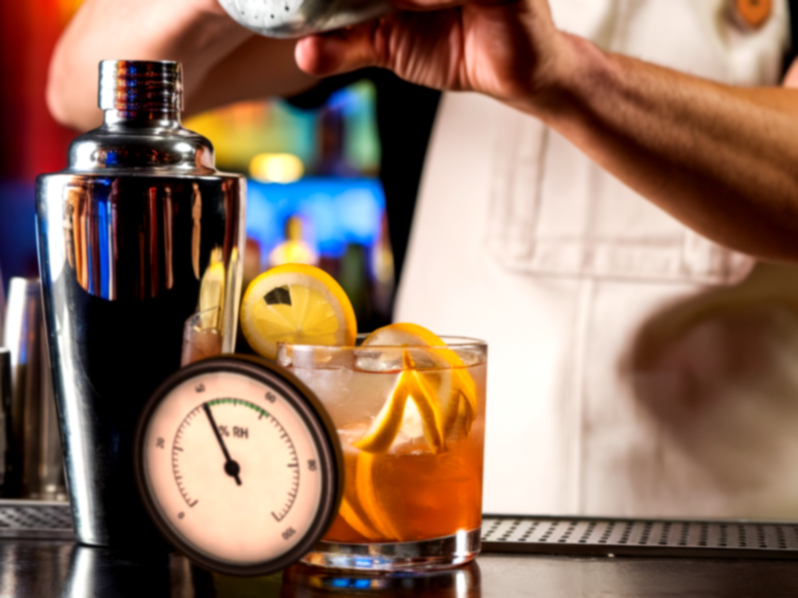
40; %
